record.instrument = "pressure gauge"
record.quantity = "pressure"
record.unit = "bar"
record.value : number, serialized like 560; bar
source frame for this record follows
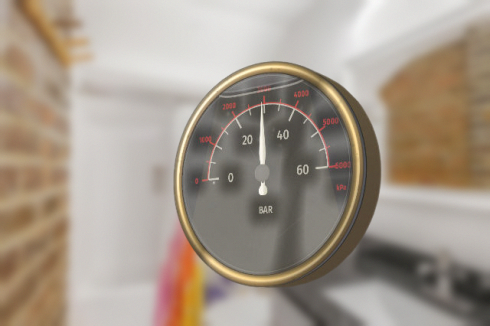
30; bar
